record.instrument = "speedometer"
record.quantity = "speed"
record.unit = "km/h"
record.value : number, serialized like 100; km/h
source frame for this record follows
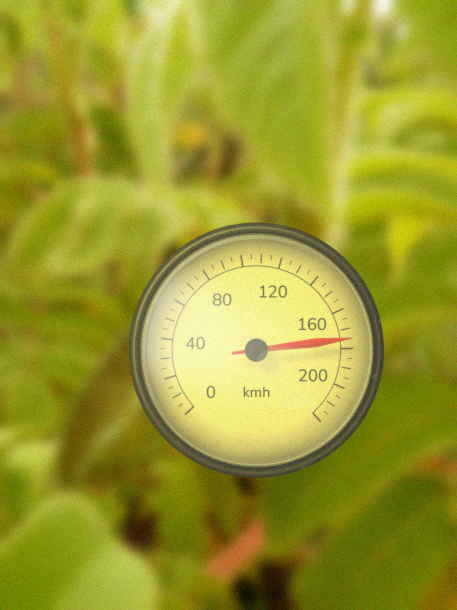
175; km/h
